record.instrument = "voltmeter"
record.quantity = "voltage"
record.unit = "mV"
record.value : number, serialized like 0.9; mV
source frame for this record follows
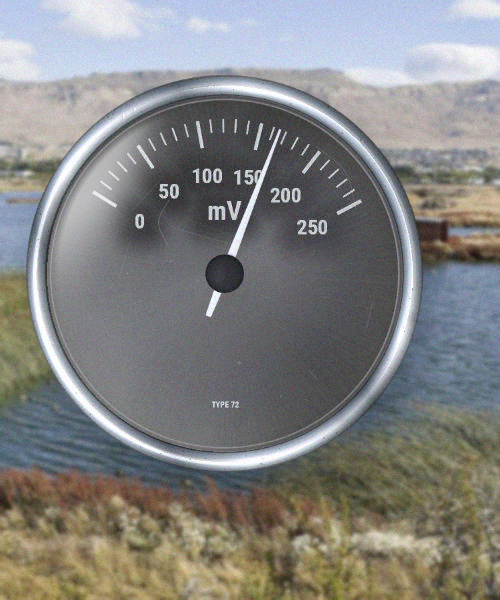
165; mV
